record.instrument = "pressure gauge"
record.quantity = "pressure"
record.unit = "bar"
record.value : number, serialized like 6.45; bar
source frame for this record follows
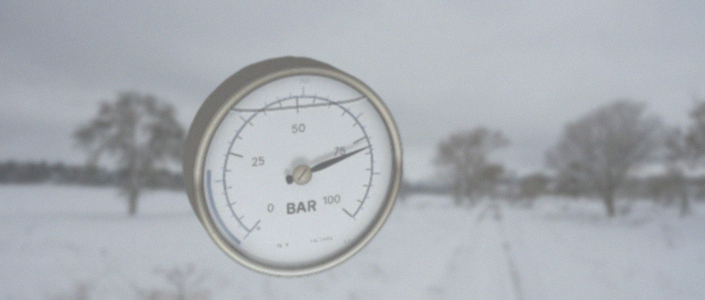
77.5; bar
